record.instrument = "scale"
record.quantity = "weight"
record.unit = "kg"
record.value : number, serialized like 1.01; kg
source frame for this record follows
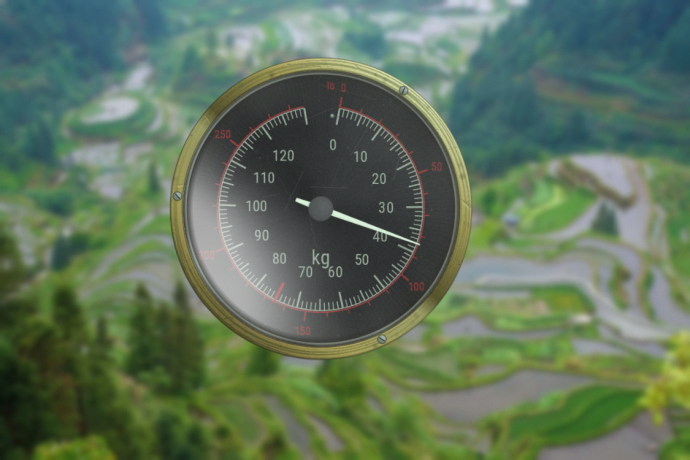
38; kg
